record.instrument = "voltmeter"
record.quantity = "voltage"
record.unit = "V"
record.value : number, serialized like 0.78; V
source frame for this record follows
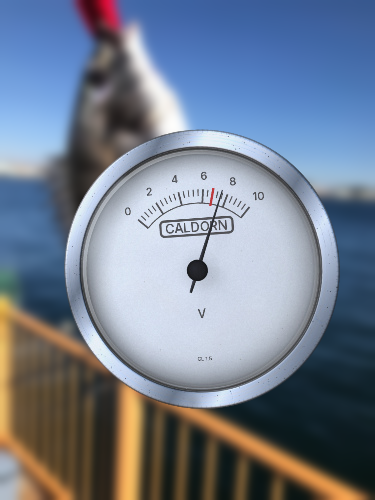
7.6; V
